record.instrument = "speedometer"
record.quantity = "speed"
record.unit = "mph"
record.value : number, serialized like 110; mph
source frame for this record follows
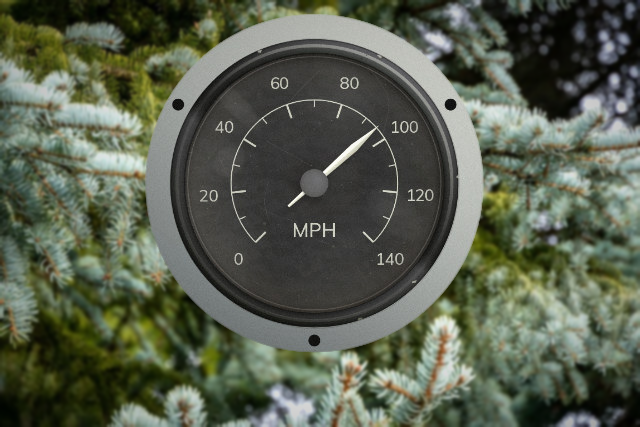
95; mph
